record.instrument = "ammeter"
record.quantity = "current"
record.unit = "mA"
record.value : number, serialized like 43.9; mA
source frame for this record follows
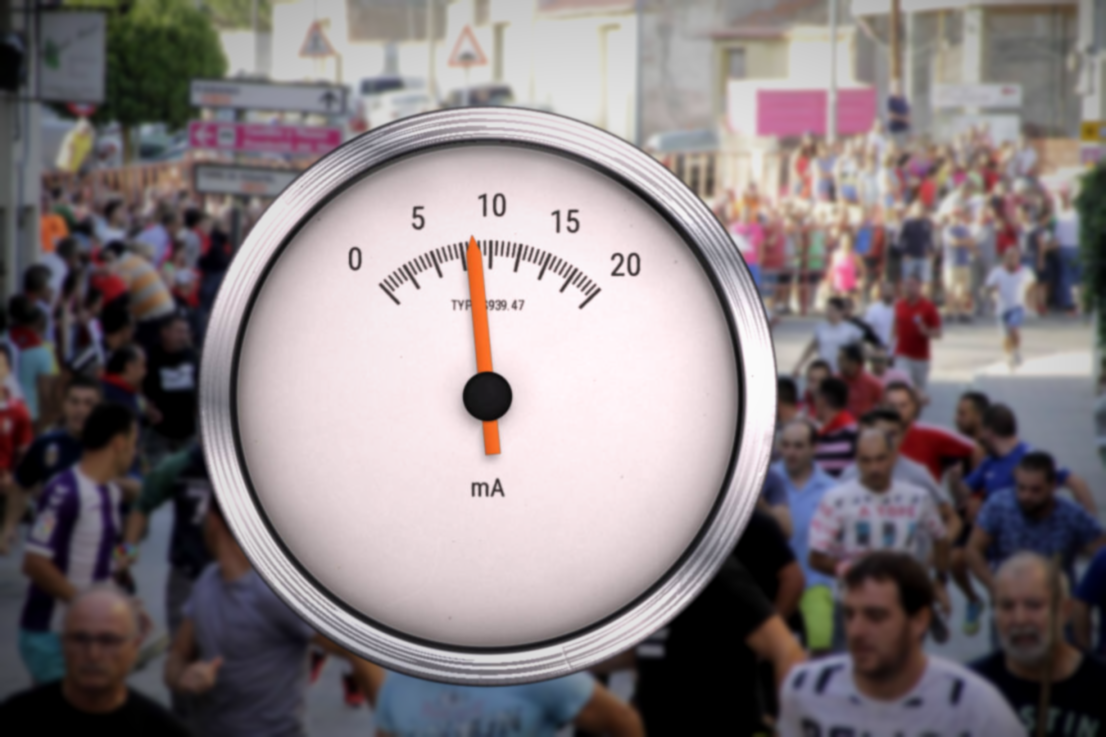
8.5; mA
